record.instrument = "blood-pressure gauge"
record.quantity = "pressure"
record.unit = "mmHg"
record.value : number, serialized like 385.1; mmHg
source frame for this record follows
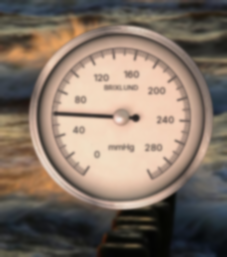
60; mmHg
